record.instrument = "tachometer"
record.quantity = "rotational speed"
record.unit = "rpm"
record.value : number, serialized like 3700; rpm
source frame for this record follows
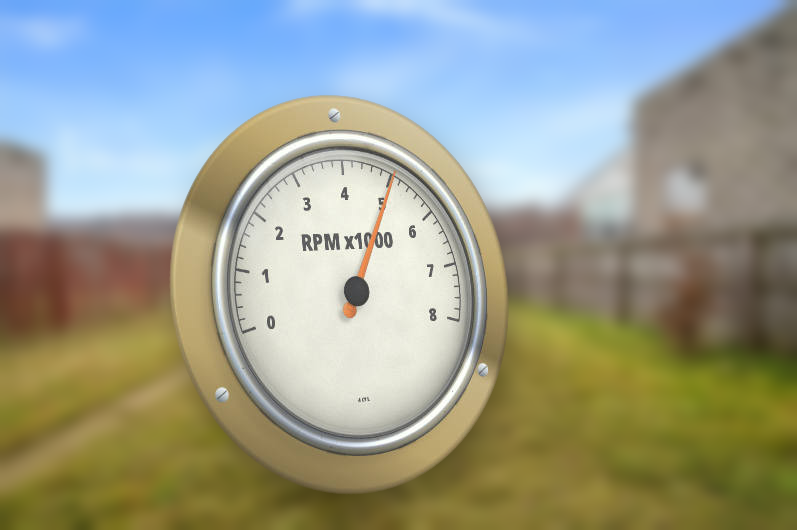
5000; rpm
